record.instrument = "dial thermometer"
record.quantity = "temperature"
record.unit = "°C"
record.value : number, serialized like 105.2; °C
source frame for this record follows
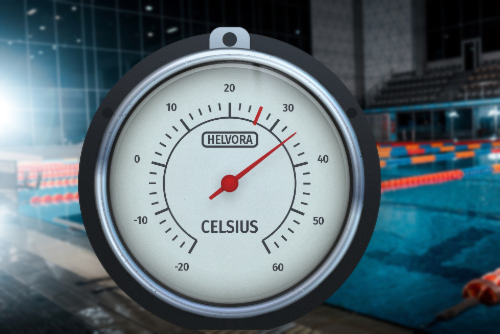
34; °C
